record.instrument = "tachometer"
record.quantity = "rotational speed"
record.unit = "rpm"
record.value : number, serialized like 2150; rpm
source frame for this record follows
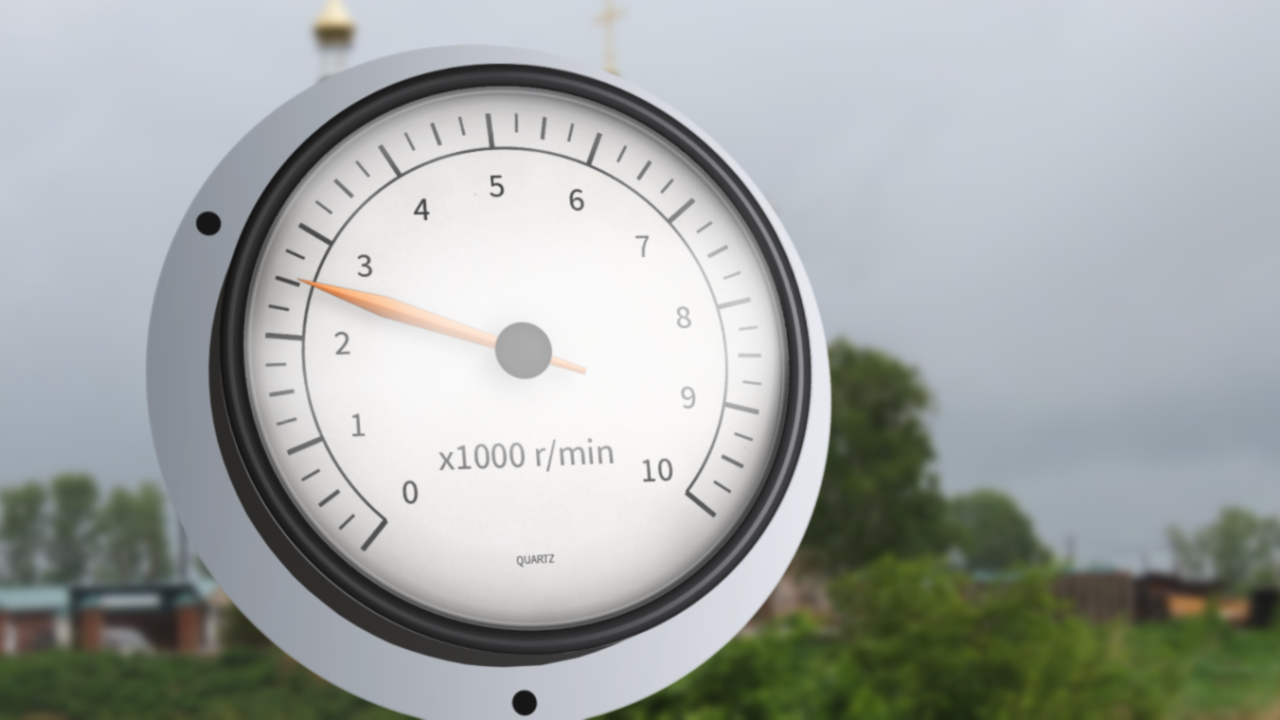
2500; rpm
